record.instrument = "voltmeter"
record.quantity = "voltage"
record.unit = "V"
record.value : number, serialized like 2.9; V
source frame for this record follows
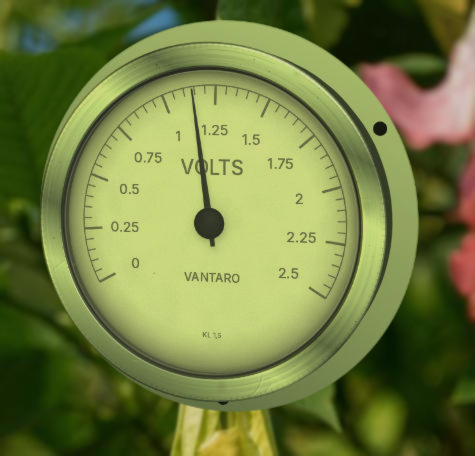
1.15; V
